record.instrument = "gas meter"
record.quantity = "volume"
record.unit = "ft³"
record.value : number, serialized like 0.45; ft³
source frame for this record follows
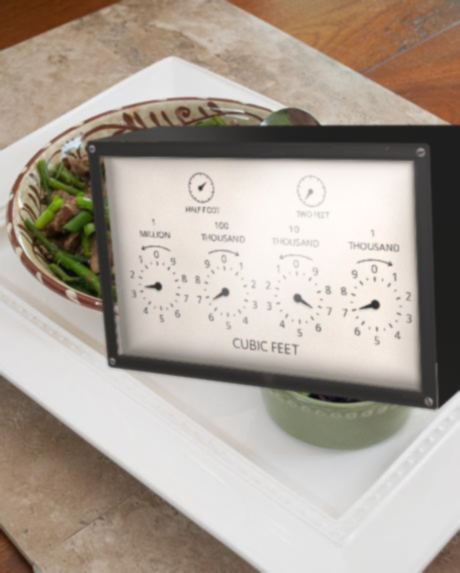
266700; ft³
